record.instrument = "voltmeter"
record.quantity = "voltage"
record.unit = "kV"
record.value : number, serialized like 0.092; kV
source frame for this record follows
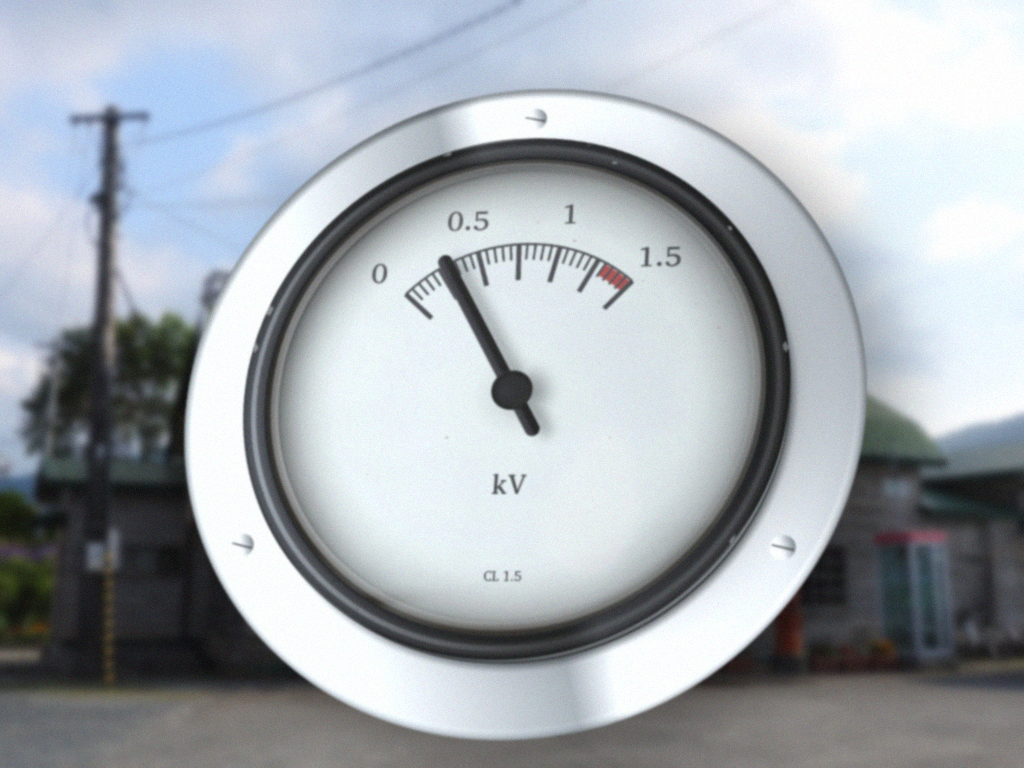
0.3; kV
